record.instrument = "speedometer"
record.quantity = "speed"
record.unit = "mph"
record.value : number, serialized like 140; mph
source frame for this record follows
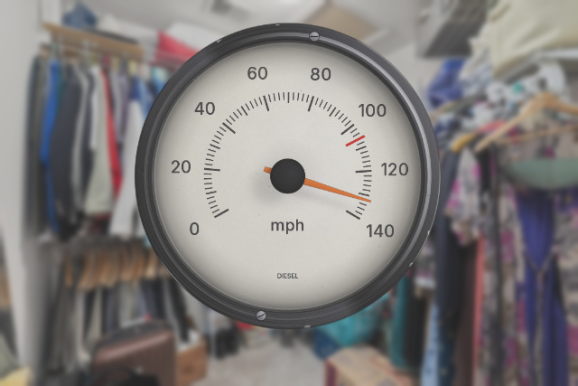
132; mph
